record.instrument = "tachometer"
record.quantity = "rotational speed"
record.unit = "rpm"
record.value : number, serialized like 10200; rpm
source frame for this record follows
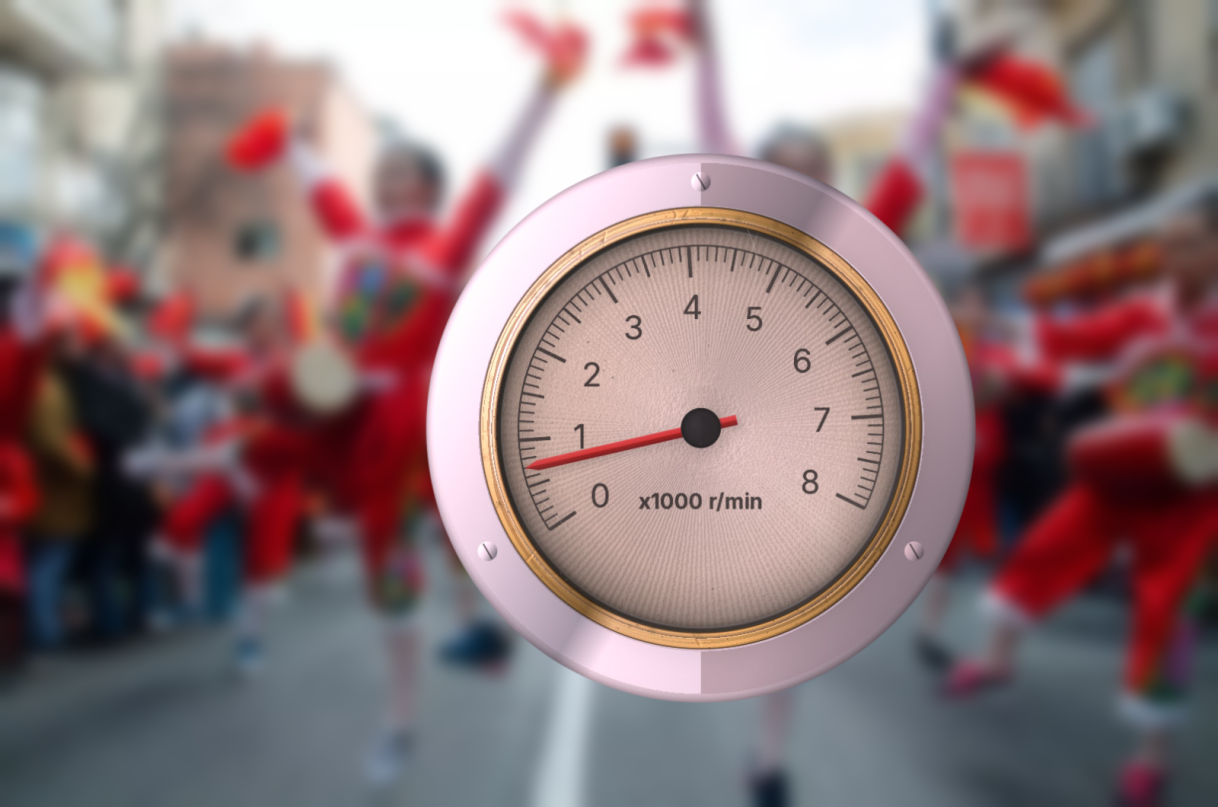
700; rpm
